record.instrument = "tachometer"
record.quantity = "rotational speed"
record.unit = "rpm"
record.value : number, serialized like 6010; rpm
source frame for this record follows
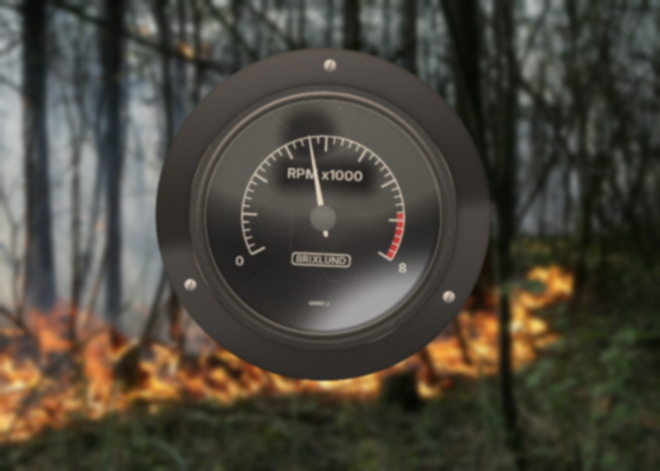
3600; rpm
